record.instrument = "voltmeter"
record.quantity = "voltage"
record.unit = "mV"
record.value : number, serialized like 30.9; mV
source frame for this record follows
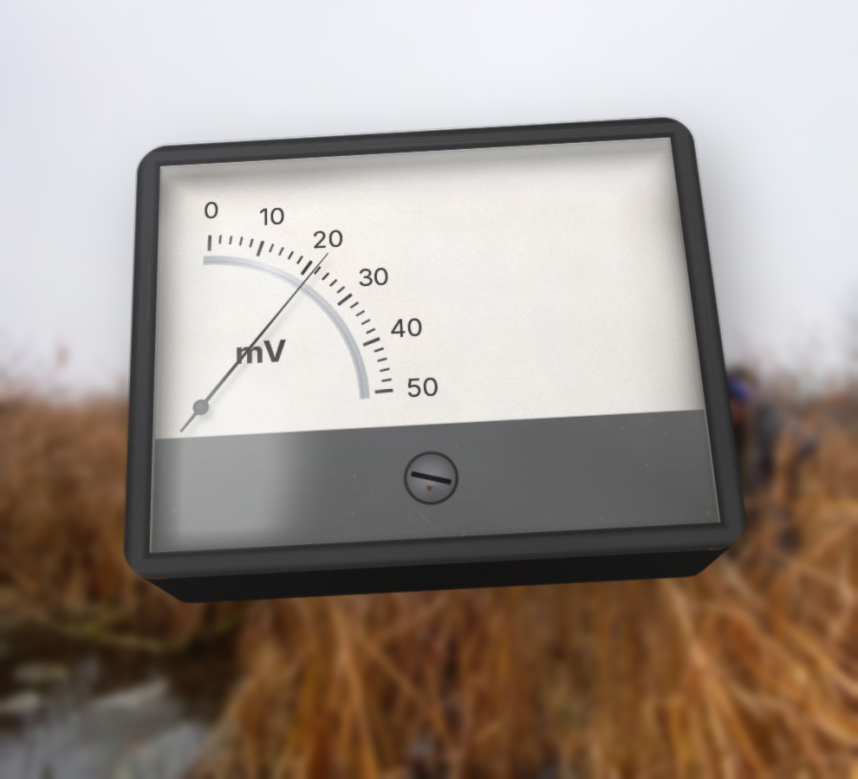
22; mV
